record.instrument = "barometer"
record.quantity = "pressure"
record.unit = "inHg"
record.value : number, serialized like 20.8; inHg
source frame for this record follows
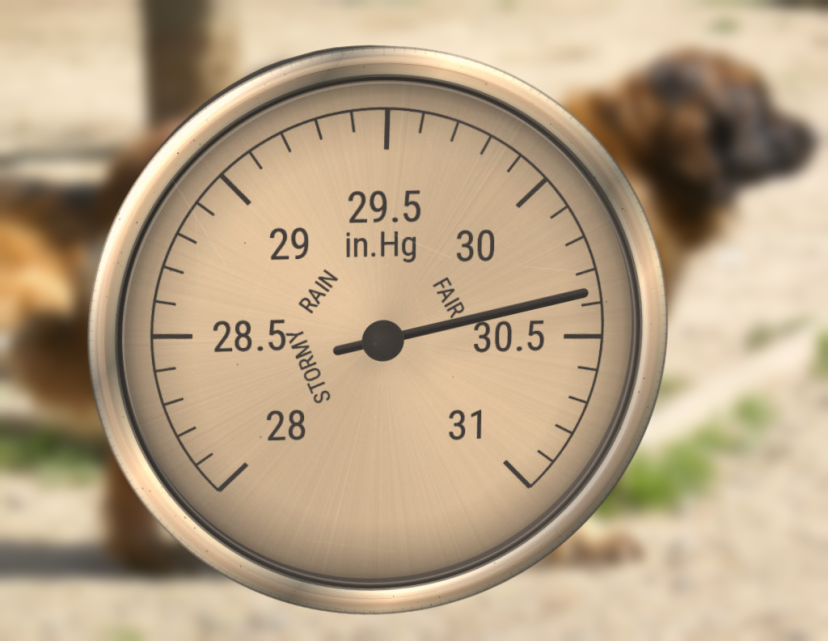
30.35; inHg
